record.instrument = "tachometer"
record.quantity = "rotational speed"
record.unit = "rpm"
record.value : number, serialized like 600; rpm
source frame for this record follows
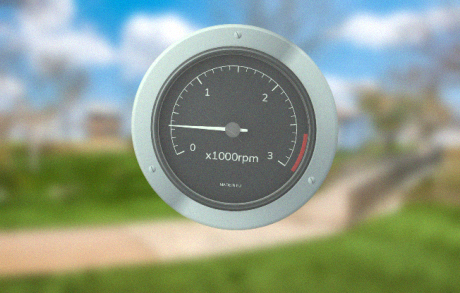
350; rpm
